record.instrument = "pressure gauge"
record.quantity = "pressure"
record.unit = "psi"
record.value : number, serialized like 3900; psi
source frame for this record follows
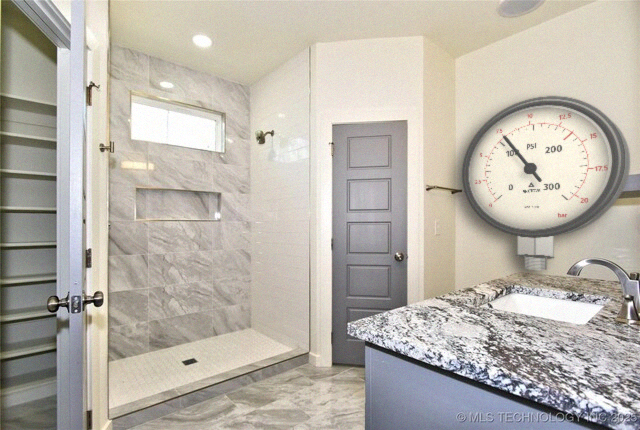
110; psi
